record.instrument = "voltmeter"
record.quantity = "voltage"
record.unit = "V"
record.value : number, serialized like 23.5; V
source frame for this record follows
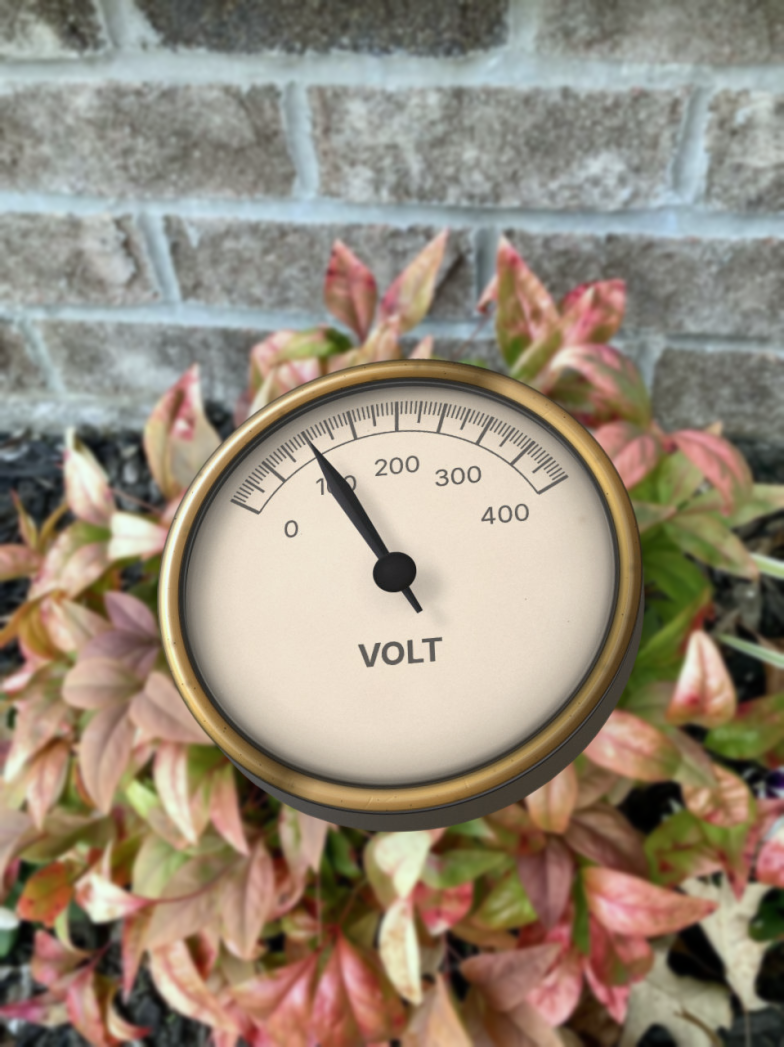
100; V
